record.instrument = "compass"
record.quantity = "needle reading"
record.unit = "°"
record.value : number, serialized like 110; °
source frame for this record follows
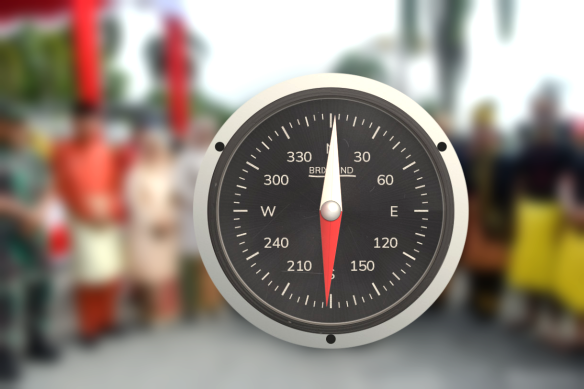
182.5; °
